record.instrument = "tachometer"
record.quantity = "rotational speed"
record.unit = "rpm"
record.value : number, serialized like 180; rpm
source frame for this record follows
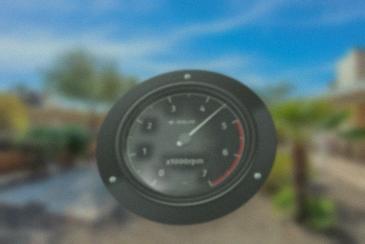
4500; rpm
